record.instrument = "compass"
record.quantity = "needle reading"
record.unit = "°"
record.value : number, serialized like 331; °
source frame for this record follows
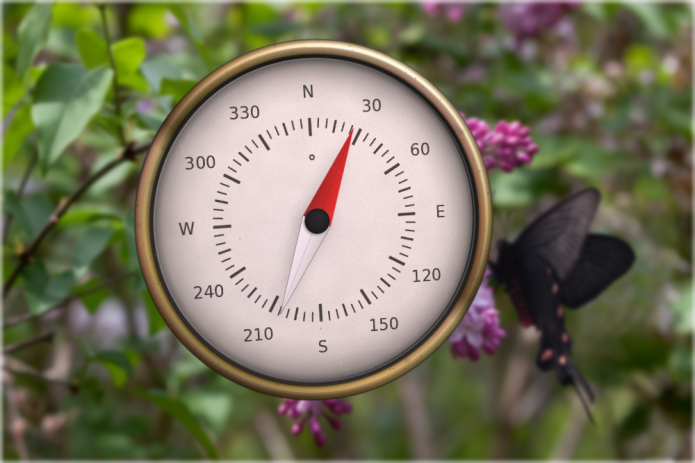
25; °
